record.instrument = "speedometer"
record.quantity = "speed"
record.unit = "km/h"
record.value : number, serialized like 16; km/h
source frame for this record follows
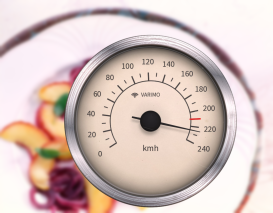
225; km/h
